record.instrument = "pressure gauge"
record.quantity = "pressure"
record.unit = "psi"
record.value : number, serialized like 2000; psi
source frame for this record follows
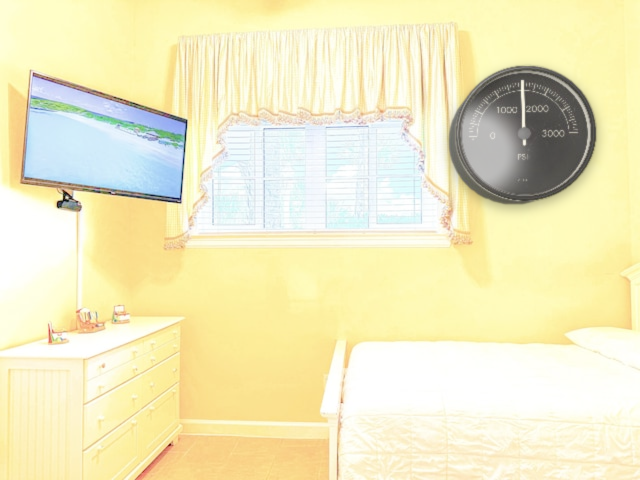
1500; psi
